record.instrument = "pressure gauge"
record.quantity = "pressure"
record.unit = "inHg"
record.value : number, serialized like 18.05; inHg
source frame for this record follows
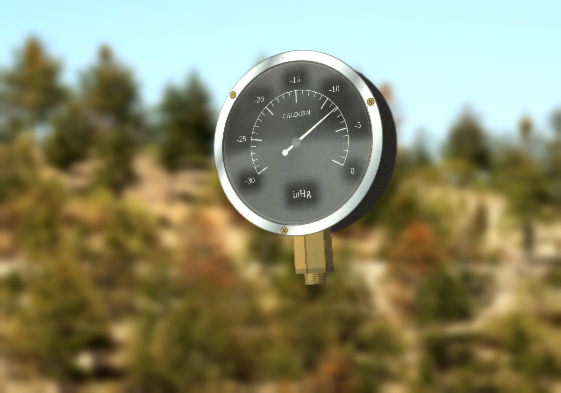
-8; inHg
